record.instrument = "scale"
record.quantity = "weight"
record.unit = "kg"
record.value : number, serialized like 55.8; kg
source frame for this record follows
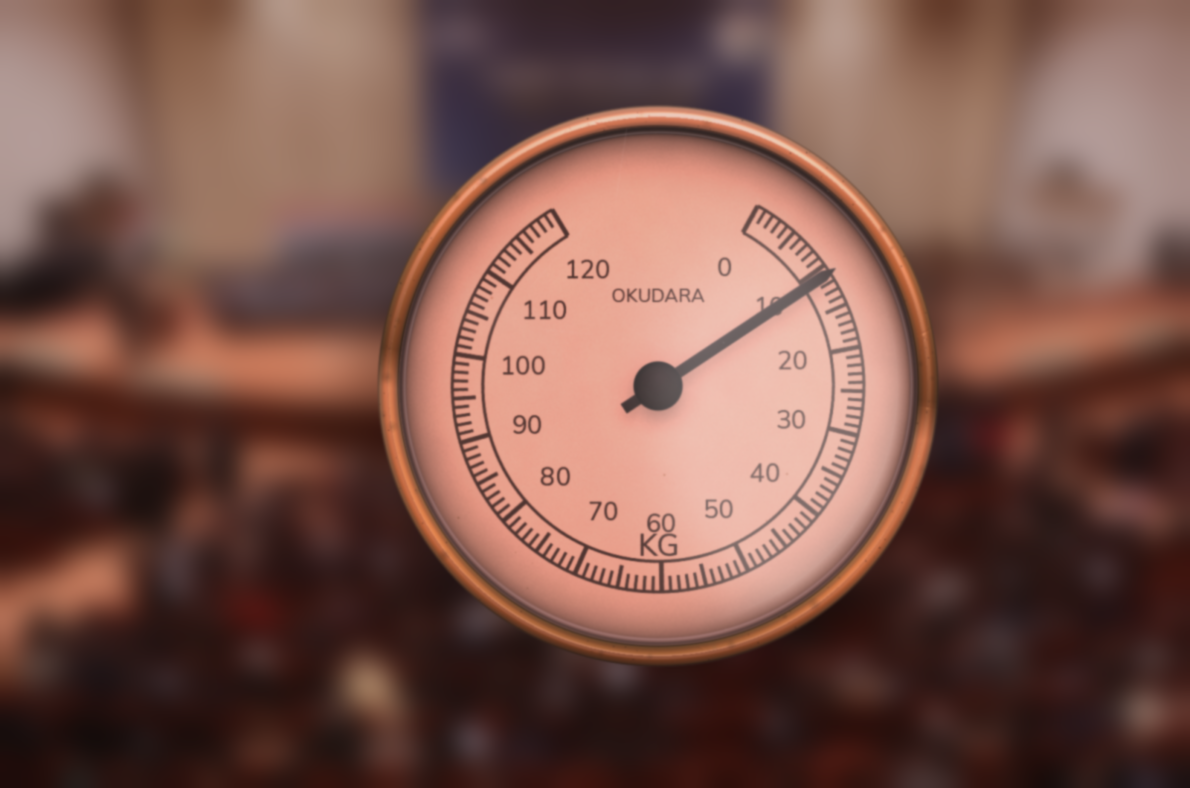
11; kg
